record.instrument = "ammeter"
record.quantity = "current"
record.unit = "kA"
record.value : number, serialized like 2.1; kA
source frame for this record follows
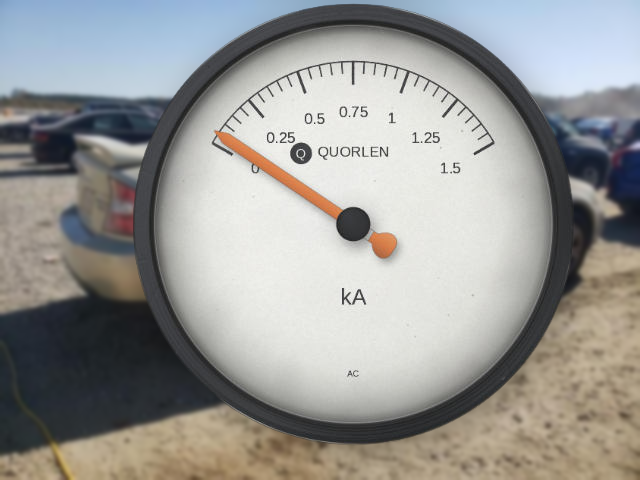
0.05; kA
